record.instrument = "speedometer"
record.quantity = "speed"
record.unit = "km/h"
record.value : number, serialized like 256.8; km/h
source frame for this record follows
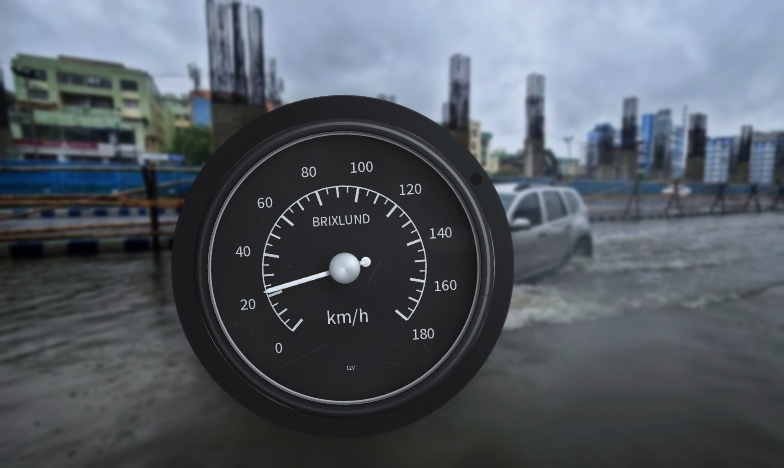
22.5; km/h
